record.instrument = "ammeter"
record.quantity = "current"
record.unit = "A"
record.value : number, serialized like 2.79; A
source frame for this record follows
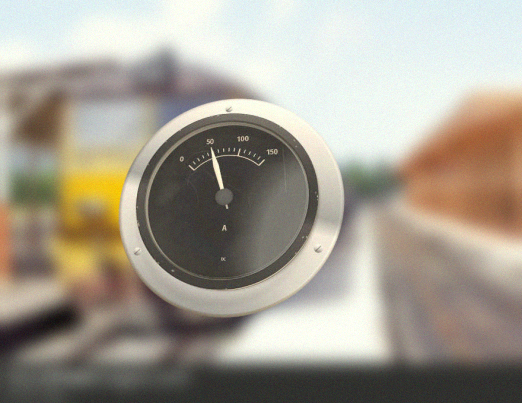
50; A
